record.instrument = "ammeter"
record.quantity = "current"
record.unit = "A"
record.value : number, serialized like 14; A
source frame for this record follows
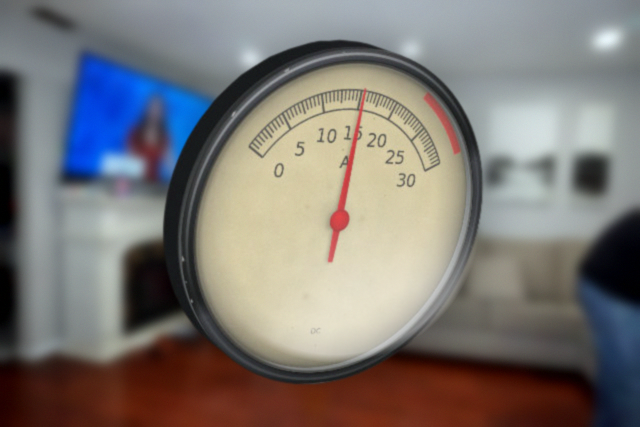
15; A
